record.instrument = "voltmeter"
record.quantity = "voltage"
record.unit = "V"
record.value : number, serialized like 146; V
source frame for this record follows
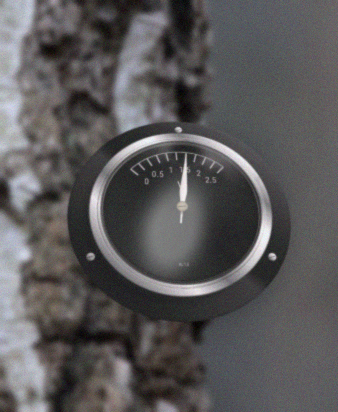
1.5; V
